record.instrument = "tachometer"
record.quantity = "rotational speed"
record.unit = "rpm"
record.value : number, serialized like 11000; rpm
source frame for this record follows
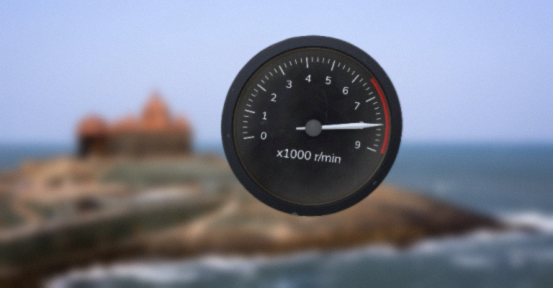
8000; rpm
